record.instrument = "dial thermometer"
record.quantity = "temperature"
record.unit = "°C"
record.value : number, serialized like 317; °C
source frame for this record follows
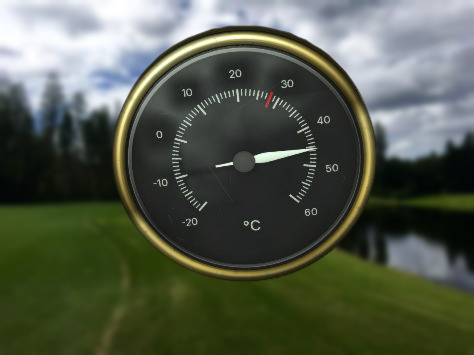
45; °C
